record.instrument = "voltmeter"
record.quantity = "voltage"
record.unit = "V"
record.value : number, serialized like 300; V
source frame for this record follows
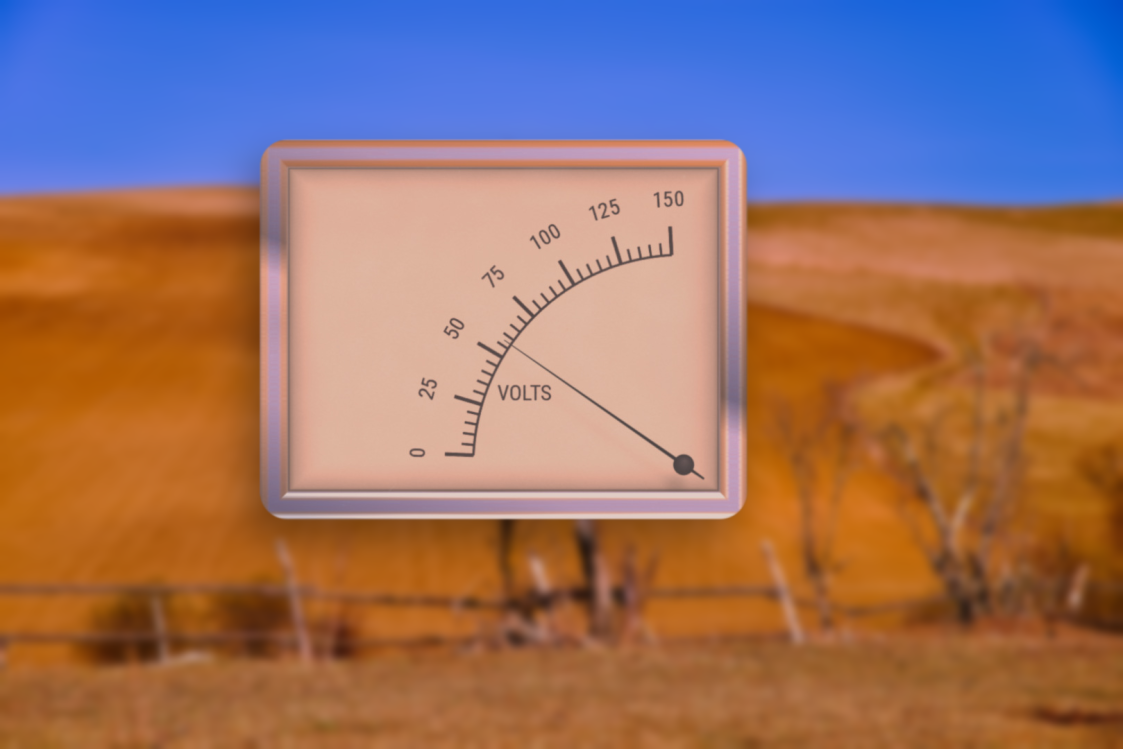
57.5; V
